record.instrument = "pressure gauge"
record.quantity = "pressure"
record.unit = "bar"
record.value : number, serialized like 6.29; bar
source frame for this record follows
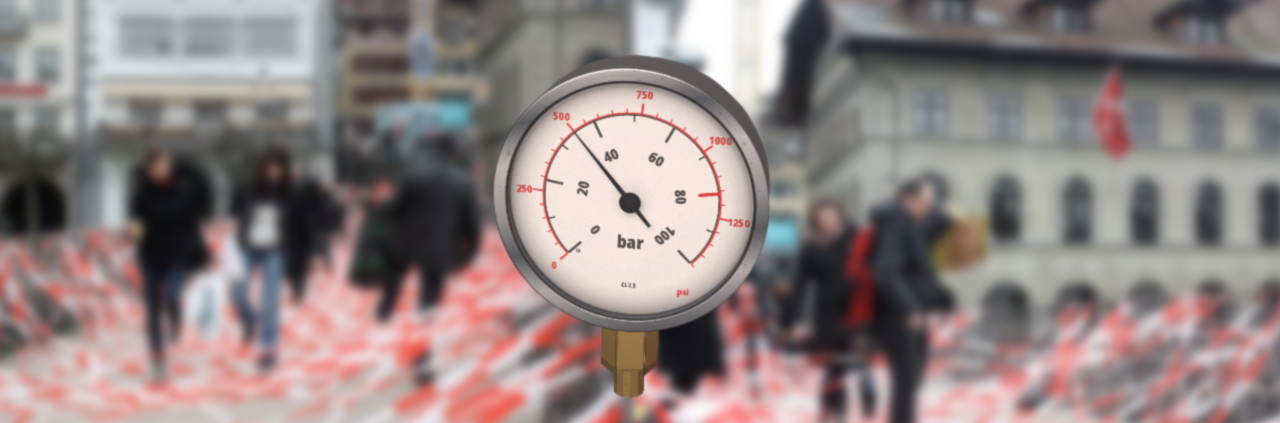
35; bar
